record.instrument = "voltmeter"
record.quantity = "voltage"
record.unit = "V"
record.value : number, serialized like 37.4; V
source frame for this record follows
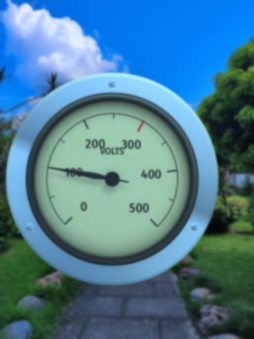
100; V
